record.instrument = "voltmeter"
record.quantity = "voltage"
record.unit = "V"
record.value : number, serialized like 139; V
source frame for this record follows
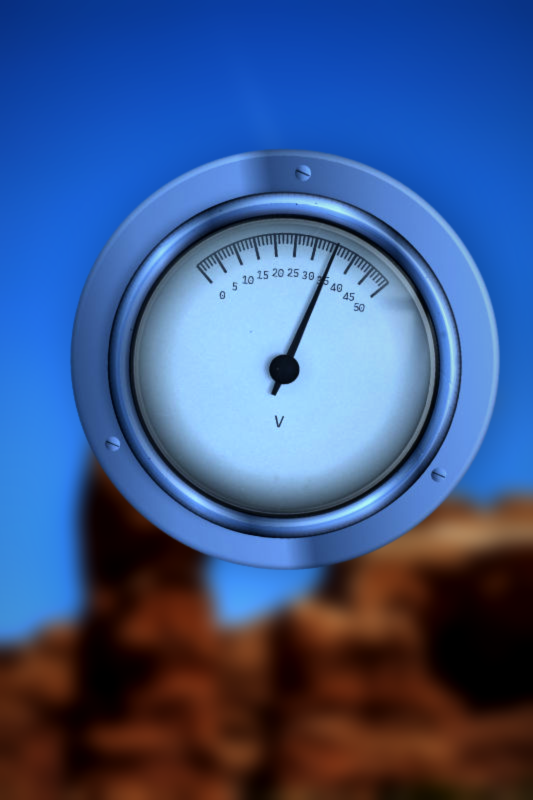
35; V
